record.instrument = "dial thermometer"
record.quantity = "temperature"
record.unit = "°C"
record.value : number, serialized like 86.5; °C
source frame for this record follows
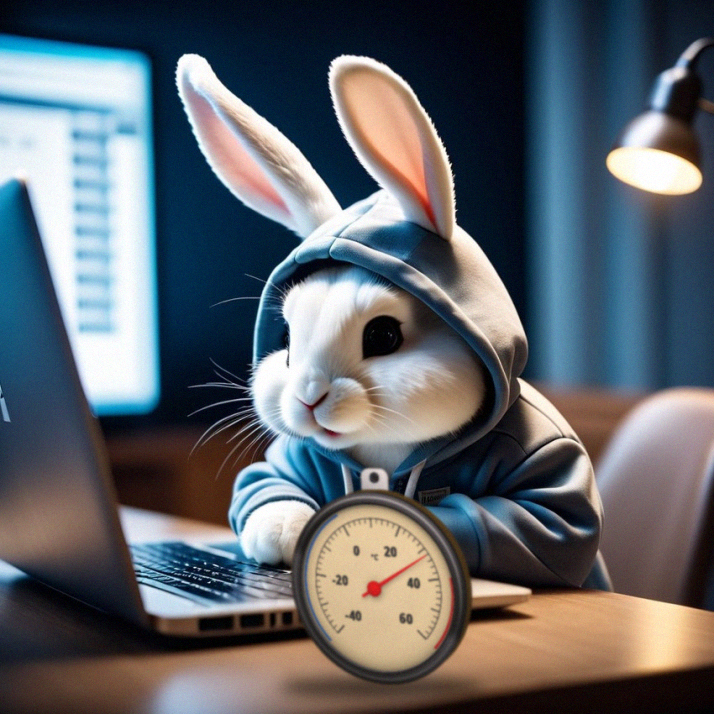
32; °C
